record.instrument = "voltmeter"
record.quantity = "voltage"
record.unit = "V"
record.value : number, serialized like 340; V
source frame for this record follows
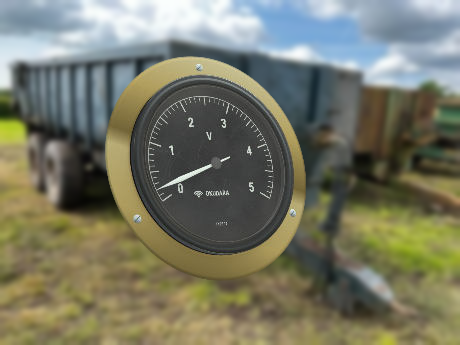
0.2; V
